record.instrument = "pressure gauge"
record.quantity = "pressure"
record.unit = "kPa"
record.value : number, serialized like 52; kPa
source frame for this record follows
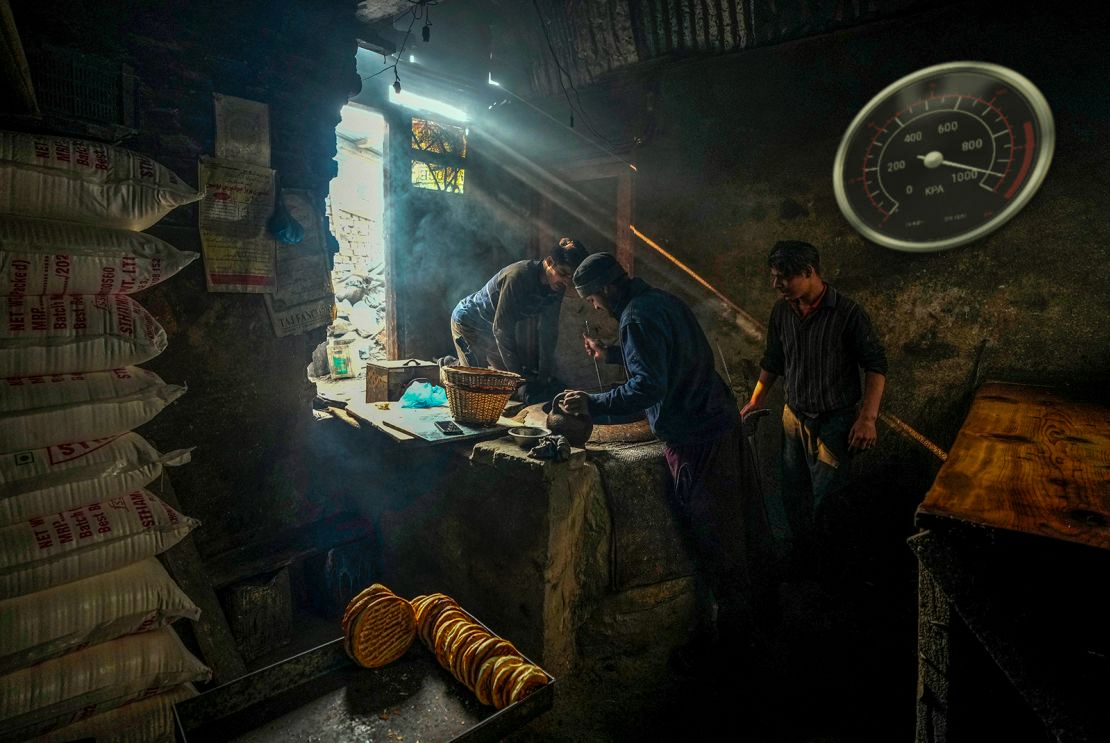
950; kPa
